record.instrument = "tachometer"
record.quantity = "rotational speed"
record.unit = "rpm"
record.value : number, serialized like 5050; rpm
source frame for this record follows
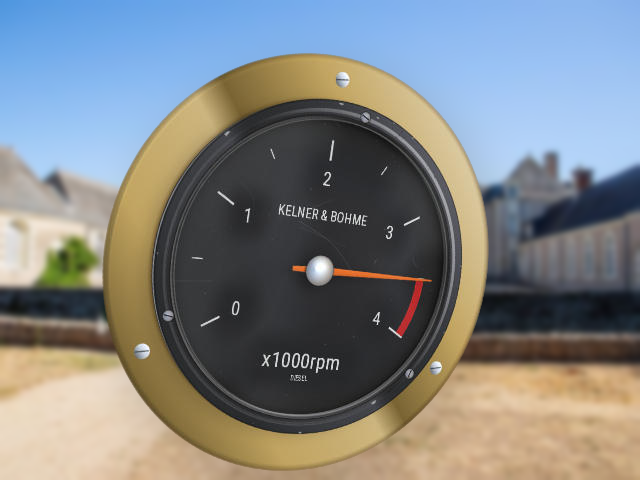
3500; rpm
